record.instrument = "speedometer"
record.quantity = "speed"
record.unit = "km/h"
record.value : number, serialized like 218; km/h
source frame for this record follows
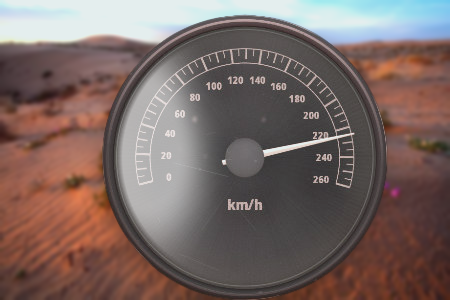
225; km/h
